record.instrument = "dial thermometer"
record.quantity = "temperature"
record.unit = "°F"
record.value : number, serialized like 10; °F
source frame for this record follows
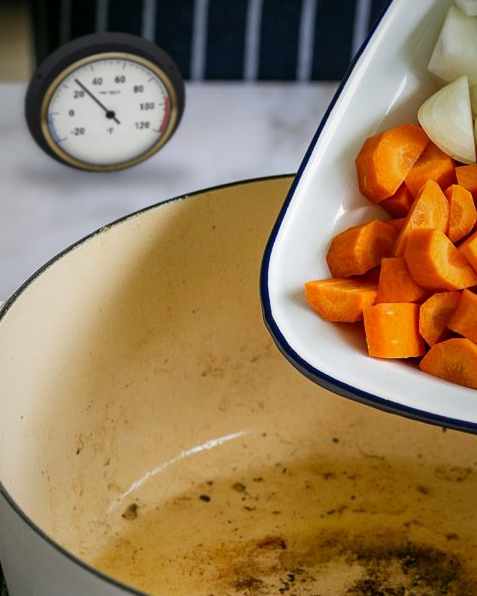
28; °F
